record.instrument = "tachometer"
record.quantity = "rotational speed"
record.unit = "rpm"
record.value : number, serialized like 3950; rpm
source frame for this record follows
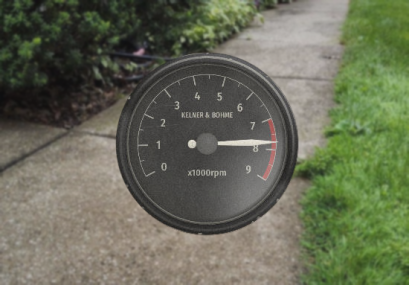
7750; rpm
